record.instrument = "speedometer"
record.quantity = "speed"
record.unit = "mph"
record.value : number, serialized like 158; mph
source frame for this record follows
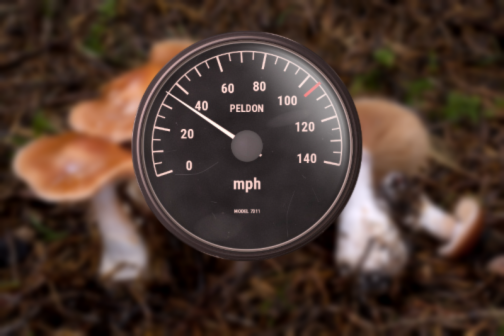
35; mph
